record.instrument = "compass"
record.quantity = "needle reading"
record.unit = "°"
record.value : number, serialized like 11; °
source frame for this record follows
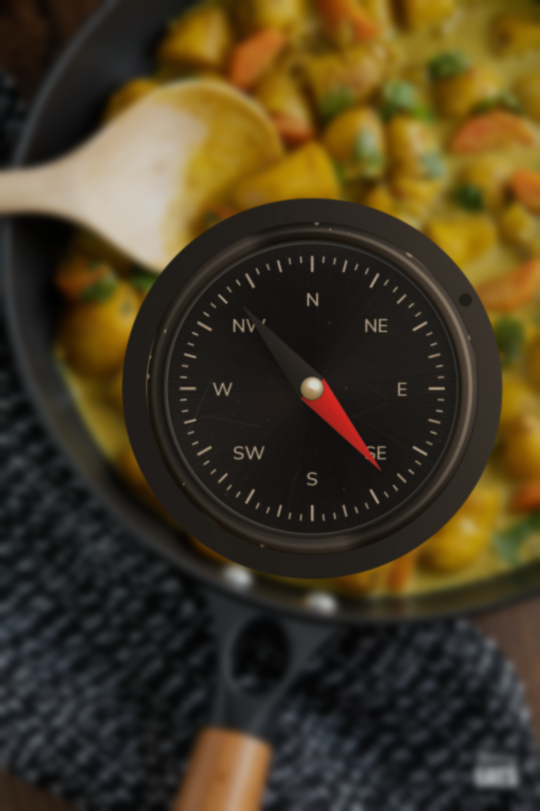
140; °
